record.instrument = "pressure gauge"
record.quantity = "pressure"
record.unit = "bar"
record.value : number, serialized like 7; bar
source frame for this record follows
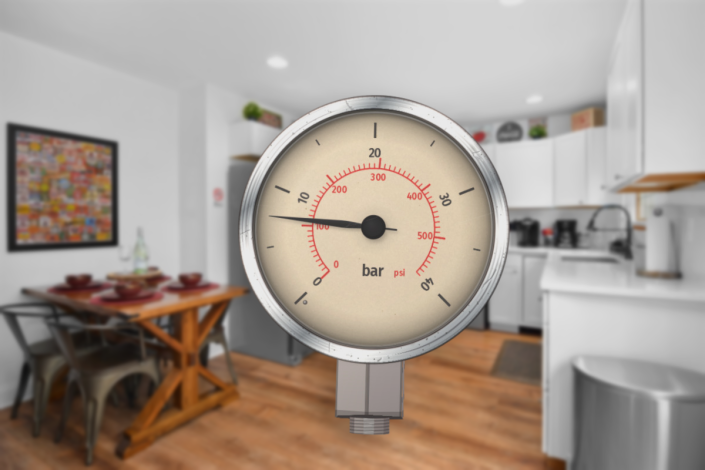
7.5; bar
